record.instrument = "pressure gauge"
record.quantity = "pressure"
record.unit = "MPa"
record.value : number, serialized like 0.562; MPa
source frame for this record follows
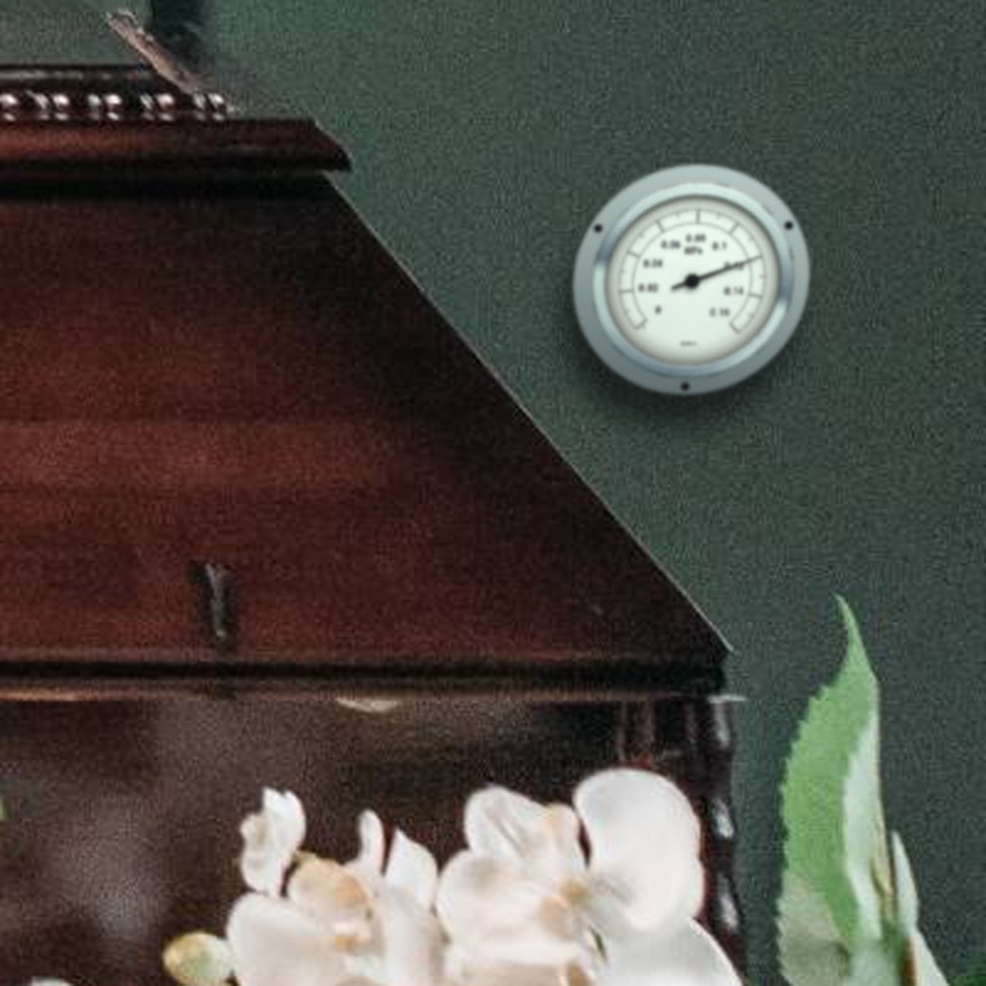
0.12; MPa
